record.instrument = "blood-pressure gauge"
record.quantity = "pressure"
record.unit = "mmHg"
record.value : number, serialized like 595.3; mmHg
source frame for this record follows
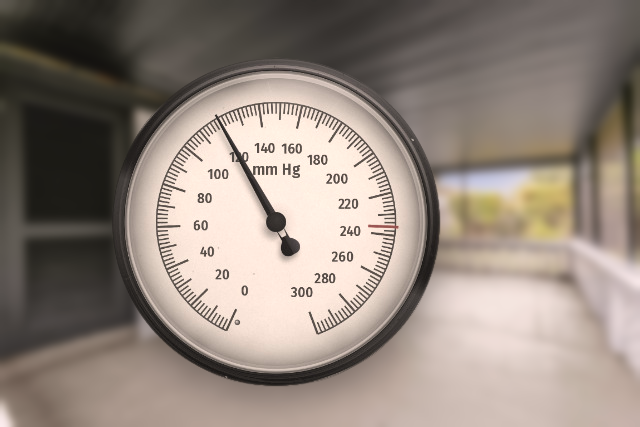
120; mmHg
